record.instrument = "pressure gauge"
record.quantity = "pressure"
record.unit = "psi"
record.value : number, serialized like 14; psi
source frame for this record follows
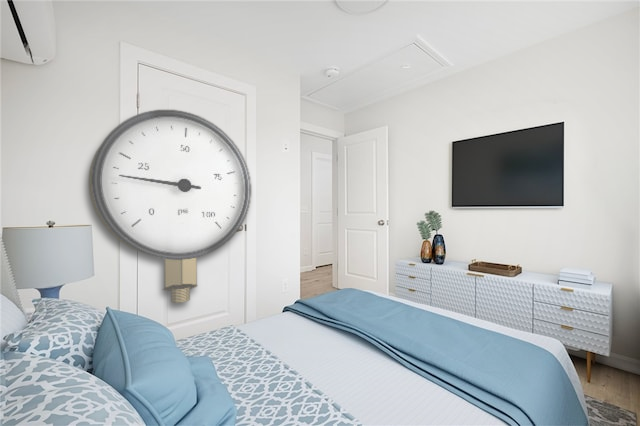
17.5; psi
